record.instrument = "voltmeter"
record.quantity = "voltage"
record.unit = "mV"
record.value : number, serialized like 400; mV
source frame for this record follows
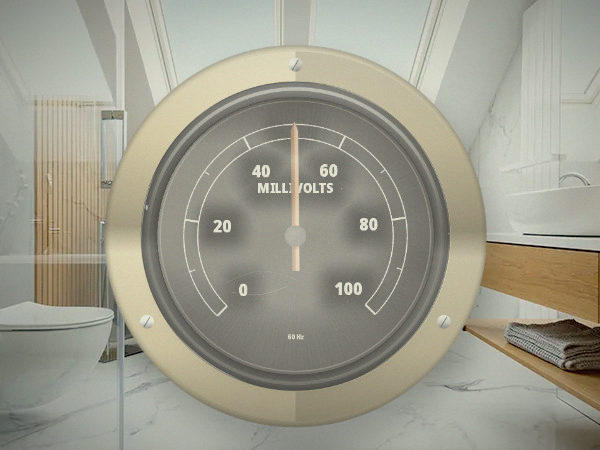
50; mV
